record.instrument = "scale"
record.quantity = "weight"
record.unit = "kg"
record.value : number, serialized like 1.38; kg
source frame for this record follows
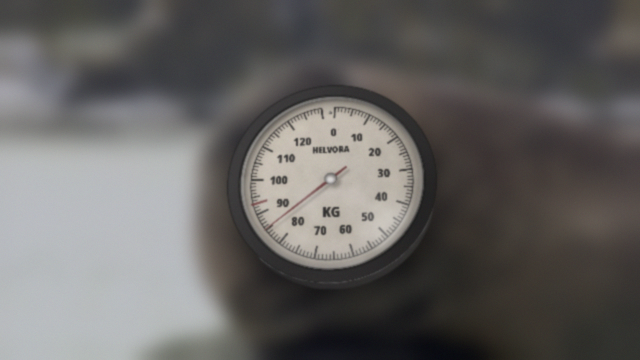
85; kg
